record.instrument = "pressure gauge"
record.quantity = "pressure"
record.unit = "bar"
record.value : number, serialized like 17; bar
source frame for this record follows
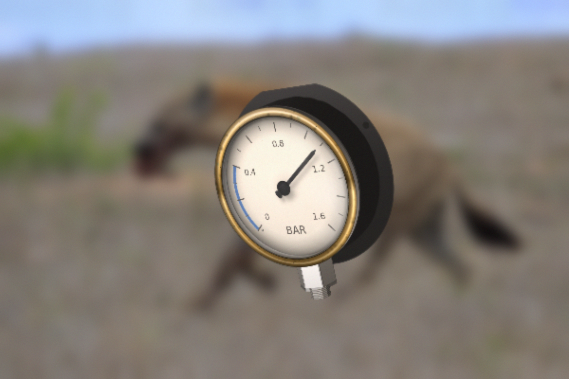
1.1; bar
